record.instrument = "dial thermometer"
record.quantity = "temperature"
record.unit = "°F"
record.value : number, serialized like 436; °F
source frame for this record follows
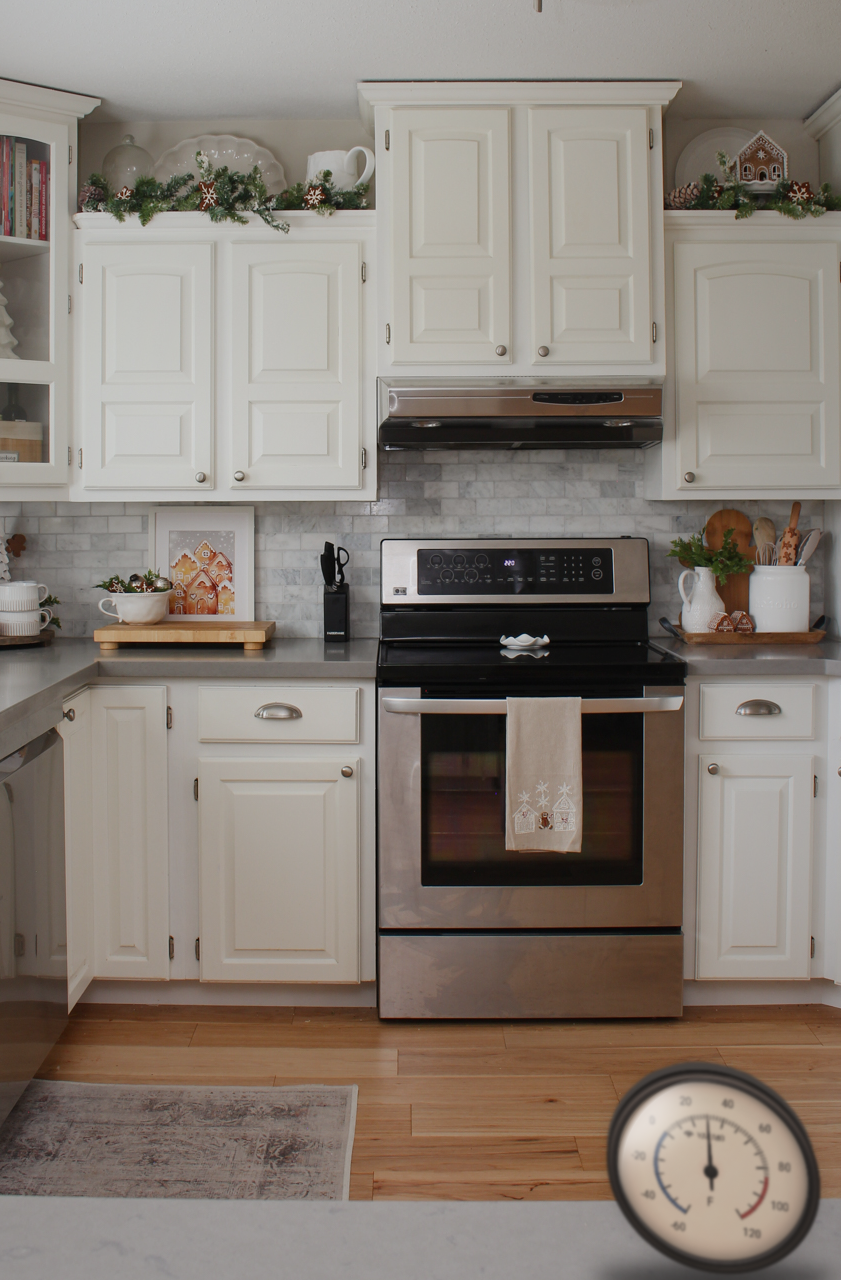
30; °F
